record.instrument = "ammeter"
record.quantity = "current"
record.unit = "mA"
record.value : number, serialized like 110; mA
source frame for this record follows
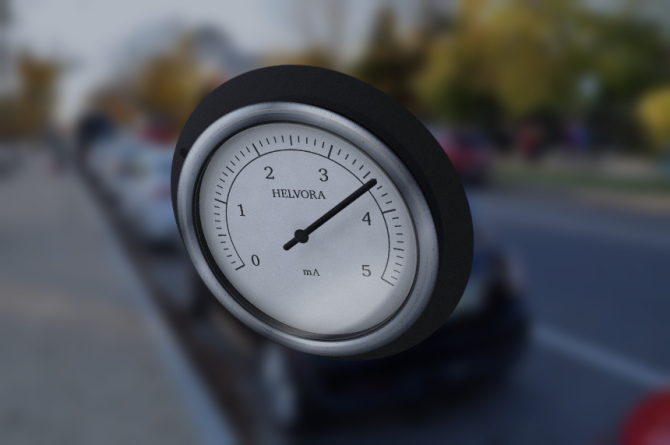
3.6; mA
